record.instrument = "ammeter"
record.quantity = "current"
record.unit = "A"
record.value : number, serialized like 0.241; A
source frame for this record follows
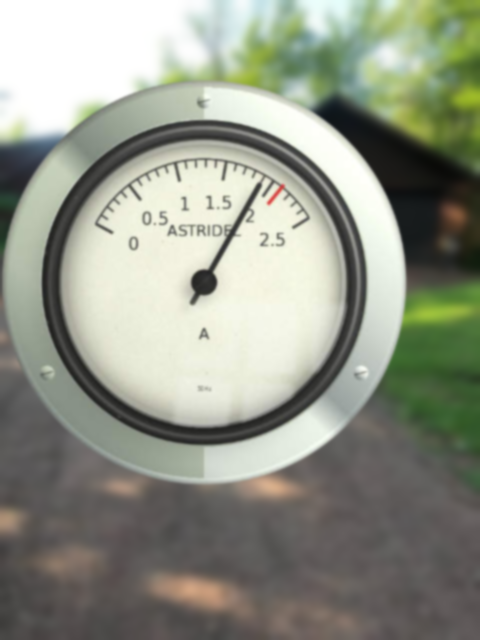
1.9; A
